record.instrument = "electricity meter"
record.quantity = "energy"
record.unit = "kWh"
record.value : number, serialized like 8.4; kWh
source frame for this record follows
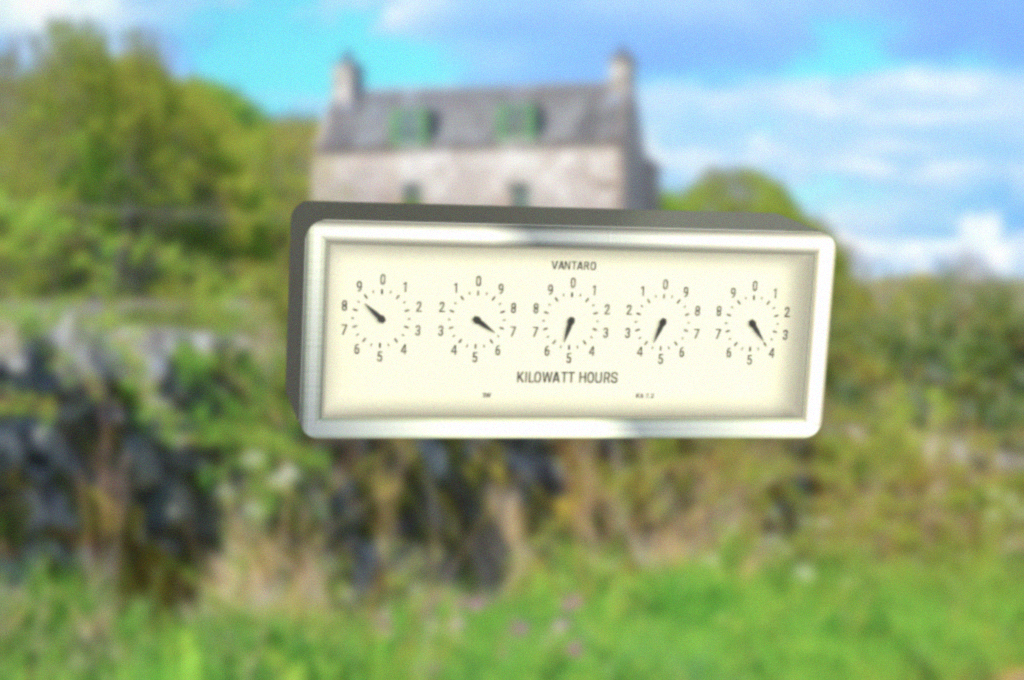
86544; kWh
